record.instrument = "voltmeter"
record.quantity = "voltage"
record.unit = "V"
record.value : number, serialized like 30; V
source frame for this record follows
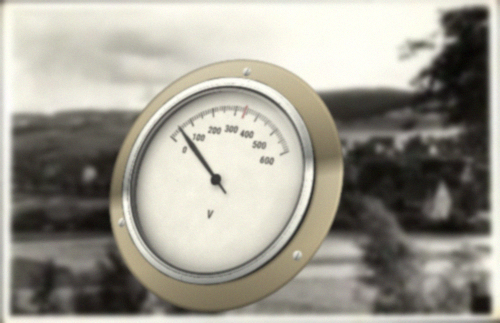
50; V
